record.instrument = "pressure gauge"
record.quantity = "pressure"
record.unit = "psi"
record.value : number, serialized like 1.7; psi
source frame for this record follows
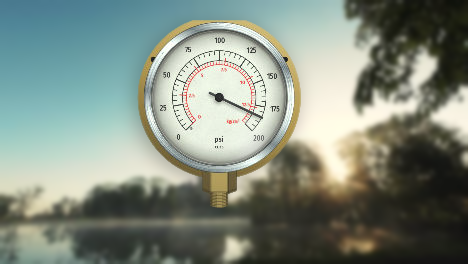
185; psi
